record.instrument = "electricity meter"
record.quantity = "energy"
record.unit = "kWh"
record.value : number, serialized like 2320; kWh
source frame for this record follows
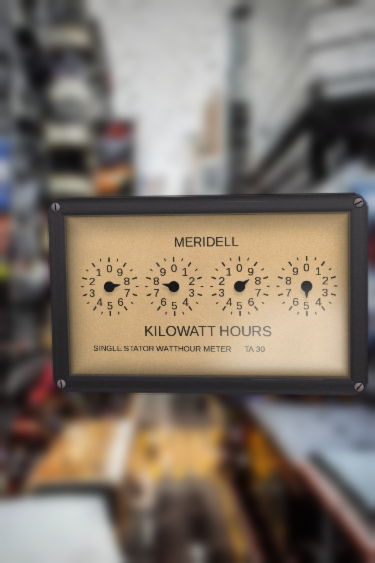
7785; kWh
